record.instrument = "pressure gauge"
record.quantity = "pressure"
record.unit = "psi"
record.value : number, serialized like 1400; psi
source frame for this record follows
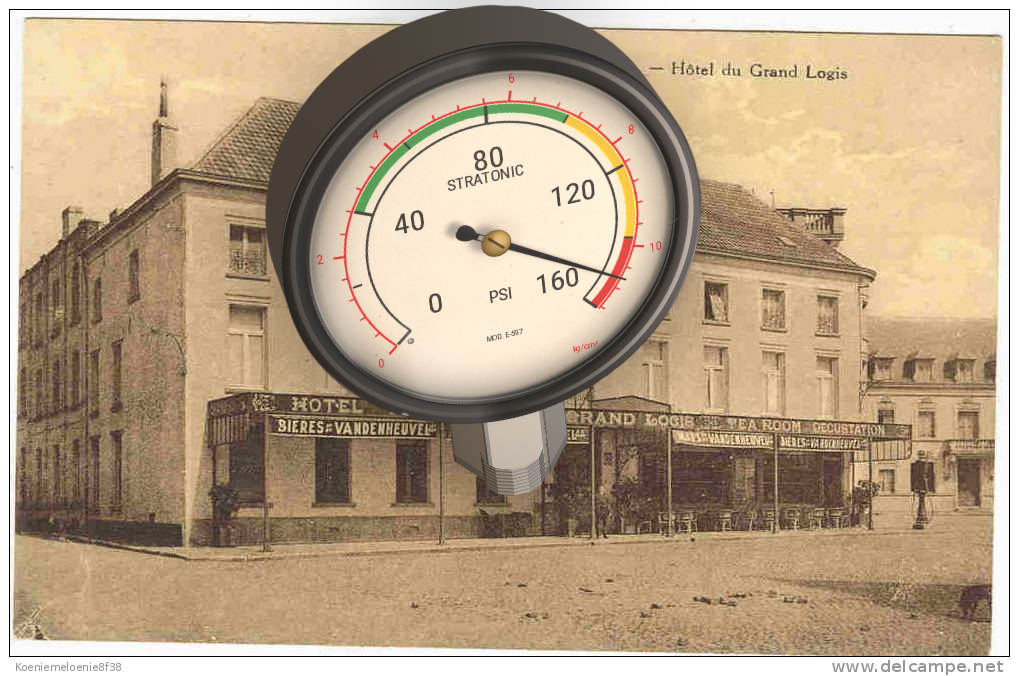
150; psi
